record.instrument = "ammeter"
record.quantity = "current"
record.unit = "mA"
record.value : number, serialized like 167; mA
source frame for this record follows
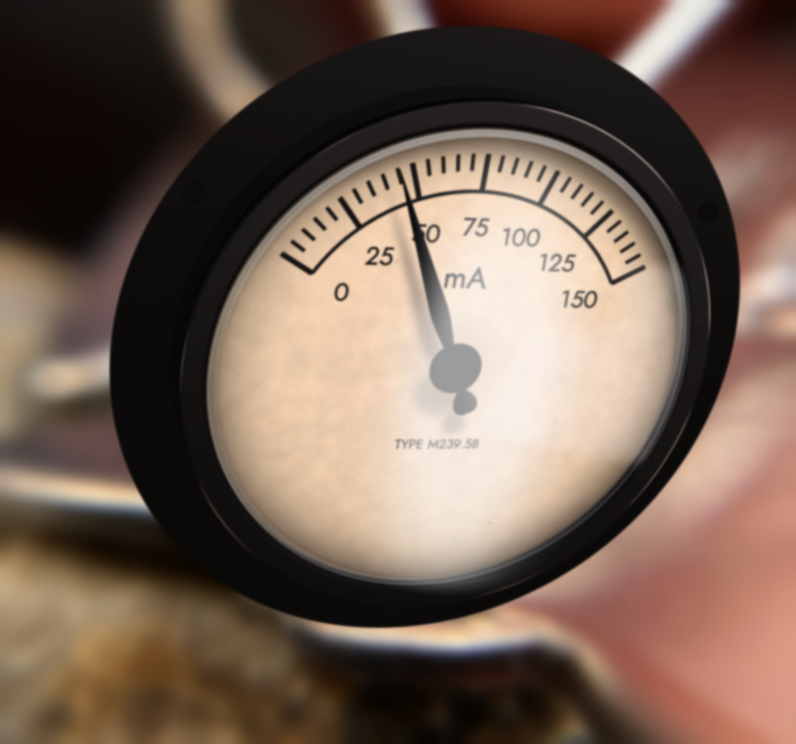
45; mA
